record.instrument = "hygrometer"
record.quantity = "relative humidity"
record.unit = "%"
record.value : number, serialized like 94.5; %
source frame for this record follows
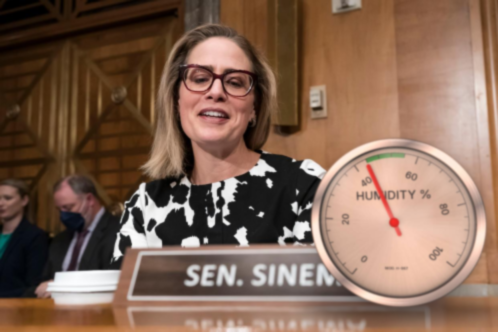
44; %
